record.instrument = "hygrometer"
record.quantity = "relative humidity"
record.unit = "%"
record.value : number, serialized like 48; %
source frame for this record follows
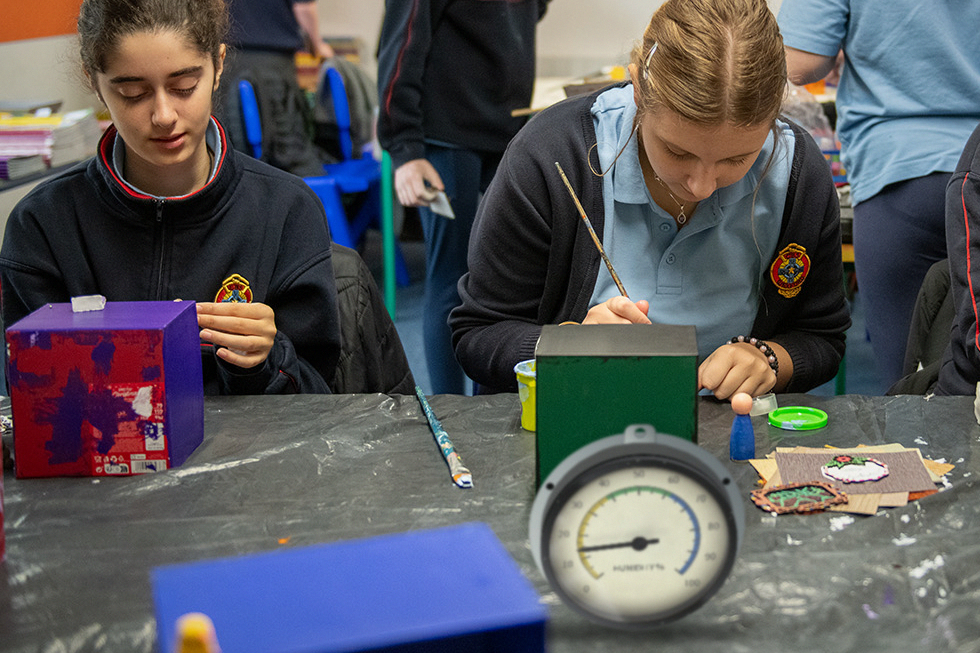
15; %
